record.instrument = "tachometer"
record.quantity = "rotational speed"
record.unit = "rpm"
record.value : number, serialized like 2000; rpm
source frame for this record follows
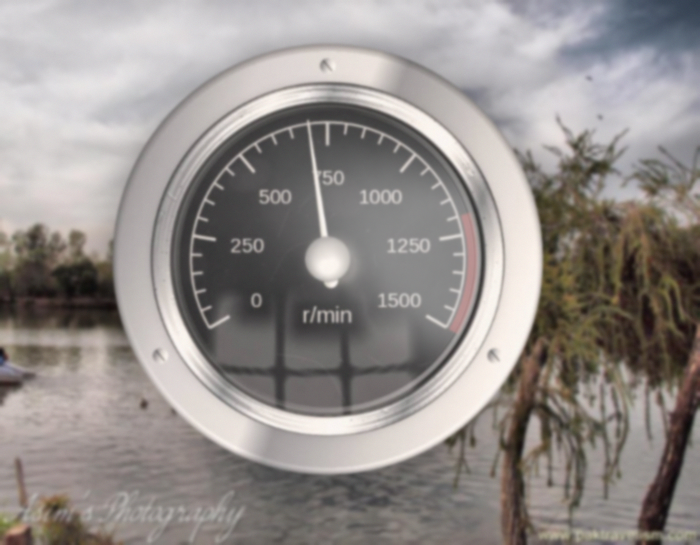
700; rpm
